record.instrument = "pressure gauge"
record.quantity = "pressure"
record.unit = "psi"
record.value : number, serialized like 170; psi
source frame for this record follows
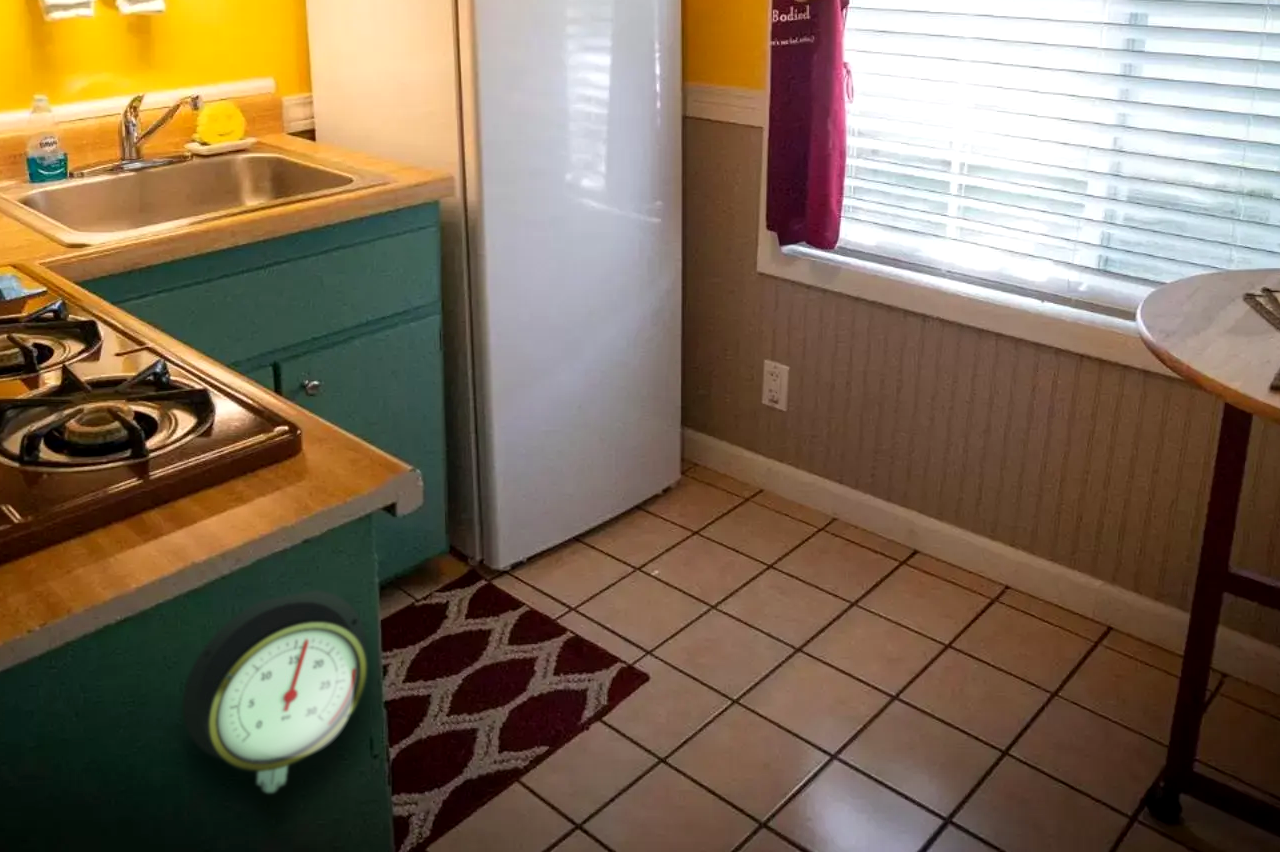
16; psi
